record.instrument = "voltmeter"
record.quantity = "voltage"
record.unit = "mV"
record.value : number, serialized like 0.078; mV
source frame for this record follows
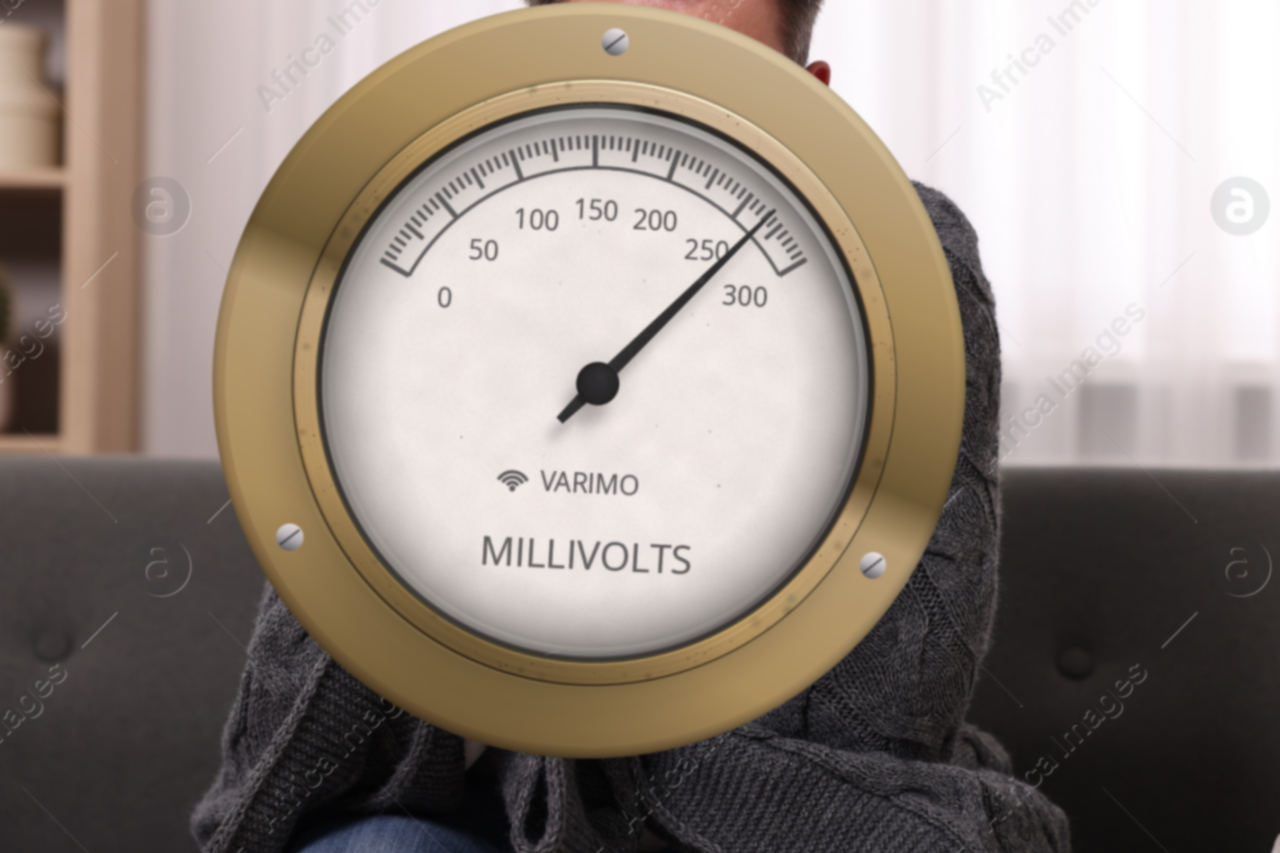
265; mV
